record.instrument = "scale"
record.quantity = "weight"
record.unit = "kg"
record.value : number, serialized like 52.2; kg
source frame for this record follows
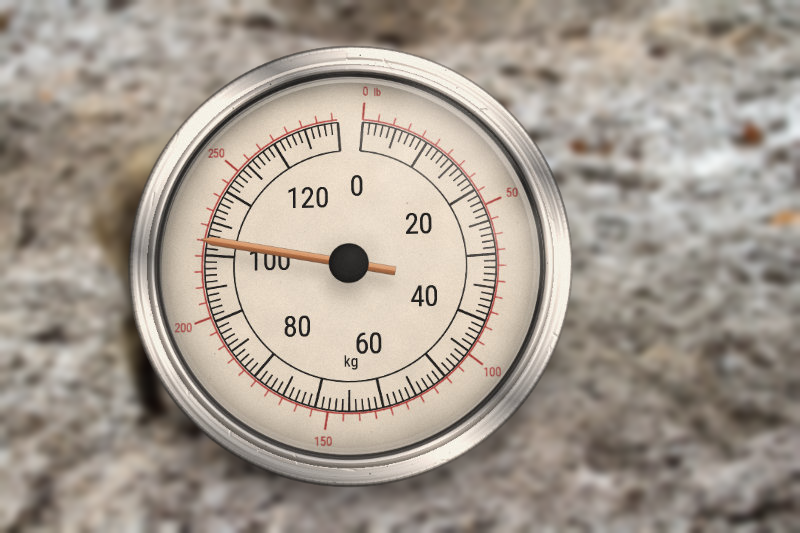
102; kg
